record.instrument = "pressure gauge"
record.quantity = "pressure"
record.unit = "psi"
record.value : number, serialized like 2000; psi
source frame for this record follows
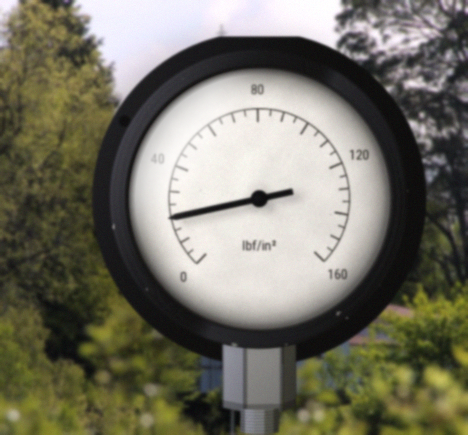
20; psi
